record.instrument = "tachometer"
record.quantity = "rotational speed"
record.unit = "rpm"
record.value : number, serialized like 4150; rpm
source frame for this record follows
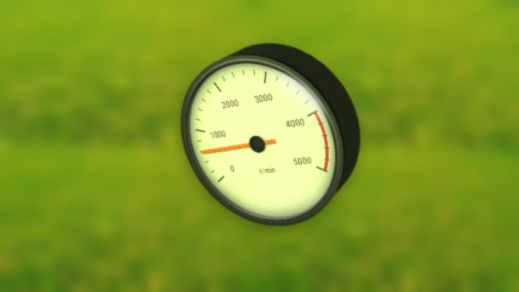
600; rpm
